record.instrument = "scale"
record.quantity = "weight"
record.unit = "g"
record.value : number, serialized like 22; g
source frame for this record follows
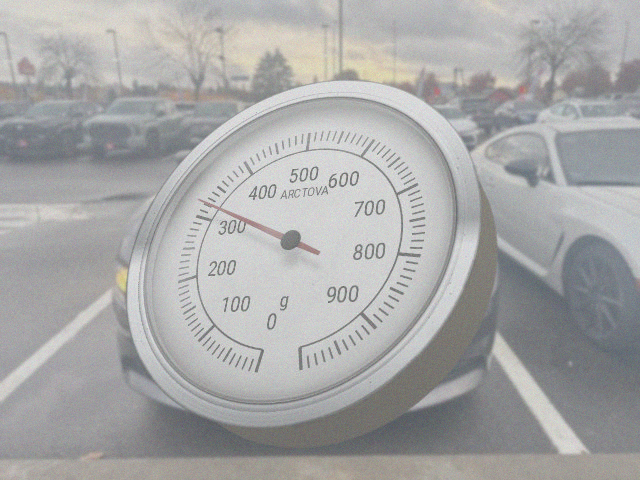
320; g
